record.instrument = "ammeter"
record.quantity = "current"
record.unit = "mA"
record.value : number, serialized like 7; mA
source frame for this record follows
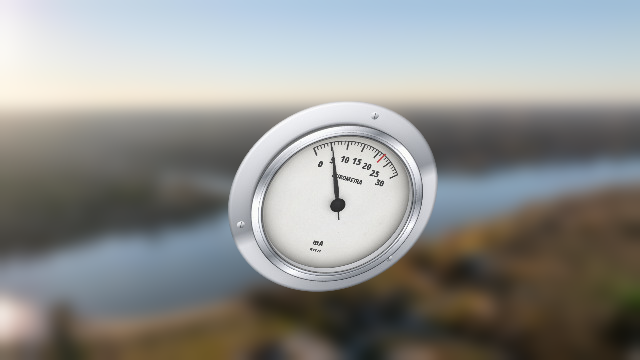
5; mA
